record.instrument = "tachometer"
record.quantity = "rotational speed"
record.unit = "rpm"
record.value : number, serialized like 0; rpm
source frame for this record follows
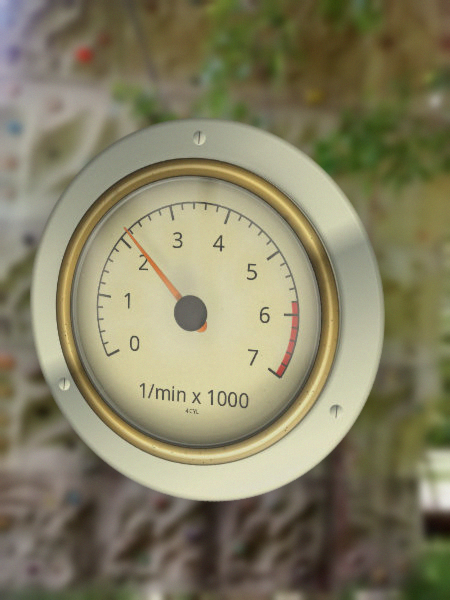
2200; rpm
